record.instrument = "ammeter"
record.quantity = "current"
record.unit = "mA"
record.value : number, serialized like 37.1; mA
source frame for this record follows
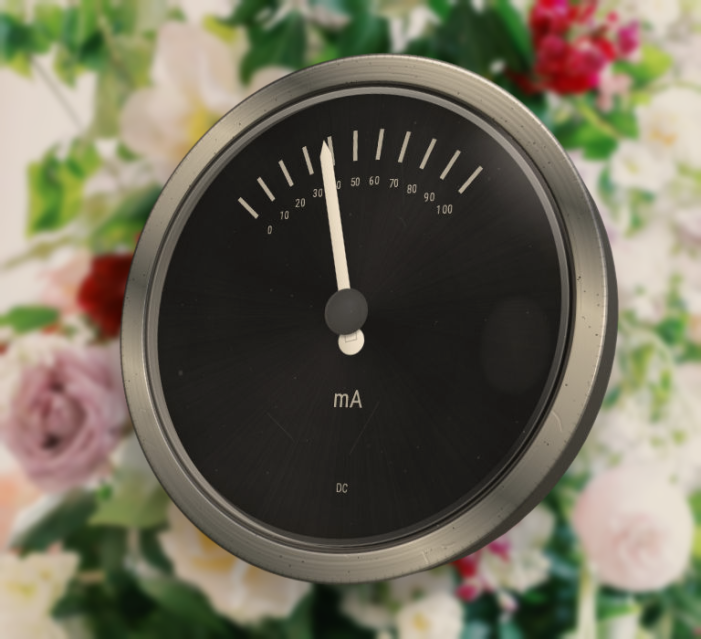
40; mA
